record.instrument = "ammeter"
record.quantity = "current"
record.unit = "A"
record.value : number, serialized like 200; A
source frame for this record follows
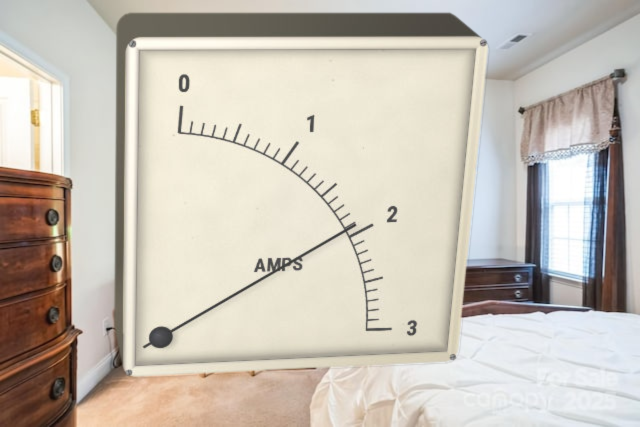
1.9; A
